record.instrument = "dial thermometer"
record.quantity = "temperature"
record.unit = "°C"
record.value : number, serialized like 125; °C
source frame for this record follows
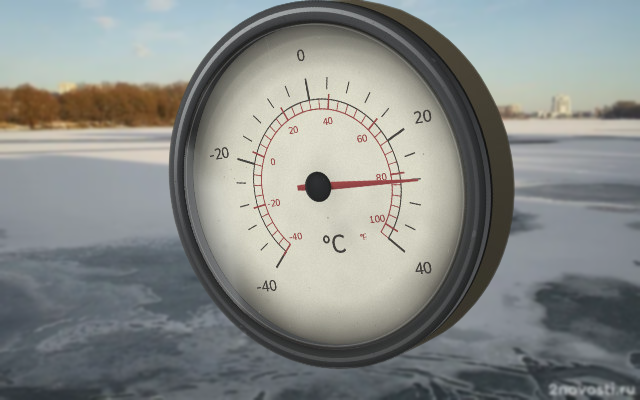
28; °C
